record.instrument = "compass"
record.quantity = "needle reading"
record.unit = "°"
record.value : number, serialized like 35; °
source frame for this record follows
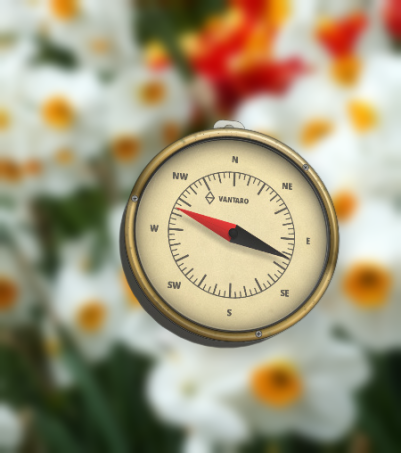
290; °
